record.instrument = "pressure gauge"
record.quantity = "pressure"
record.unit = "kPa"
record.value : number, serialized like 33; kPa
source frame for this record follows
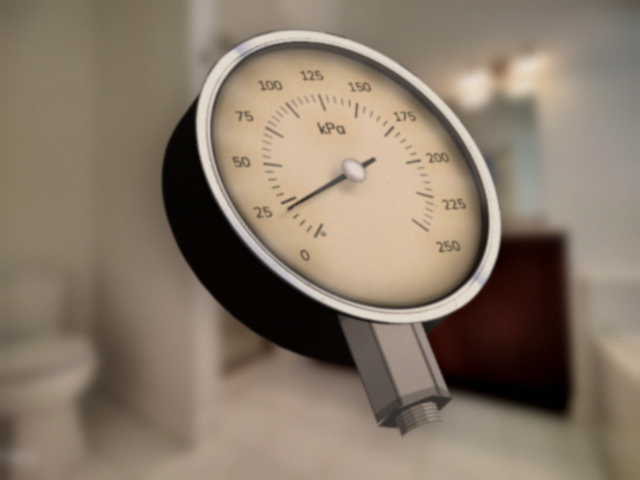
20; kPa
